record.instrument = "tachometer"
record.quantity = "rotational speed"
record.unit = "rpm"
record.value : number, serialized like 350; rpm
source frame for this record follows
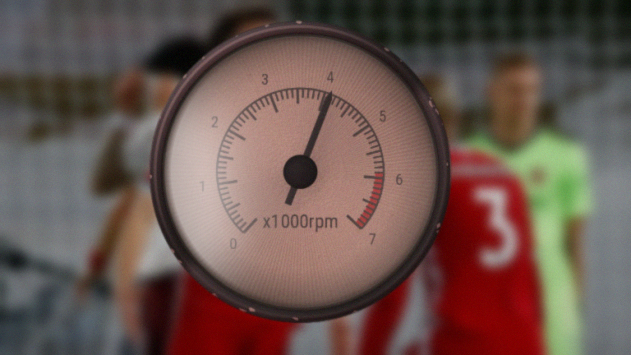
4100; rpm
